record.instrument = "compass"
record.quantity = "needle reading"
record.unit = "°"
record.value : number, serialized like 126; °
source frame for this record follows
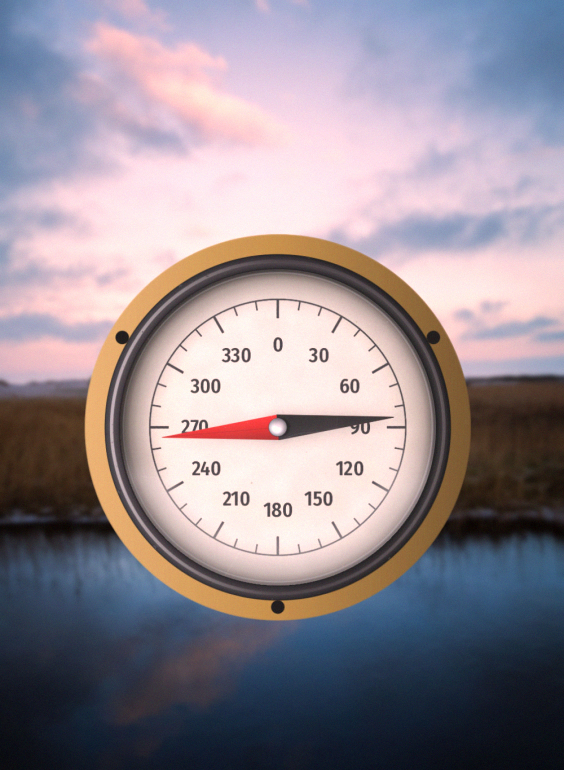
265; °
